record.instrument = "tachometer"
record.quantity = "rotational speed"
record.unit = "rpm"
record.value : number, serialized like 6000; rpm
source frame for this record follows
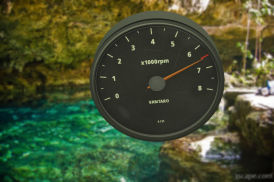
6500; rpm
